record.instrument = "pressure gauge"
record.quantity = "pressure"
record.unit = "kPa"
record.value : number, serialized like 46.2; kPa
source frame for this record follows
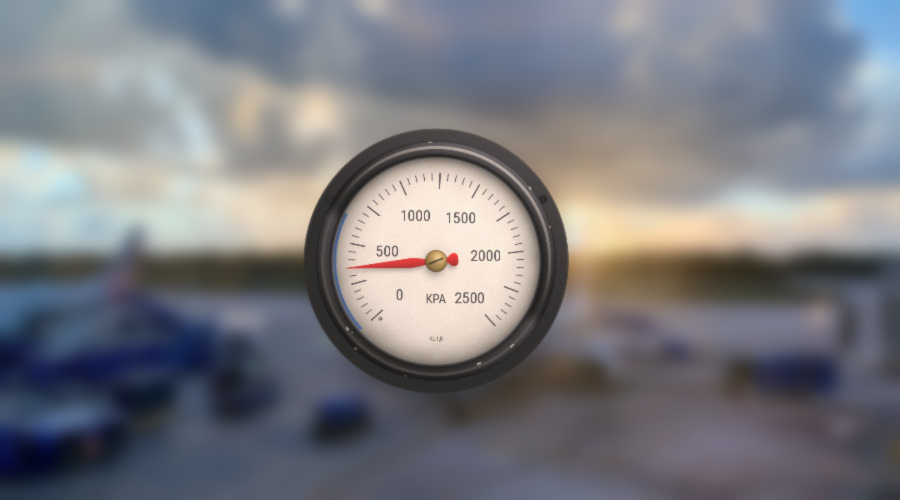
350; kPa
